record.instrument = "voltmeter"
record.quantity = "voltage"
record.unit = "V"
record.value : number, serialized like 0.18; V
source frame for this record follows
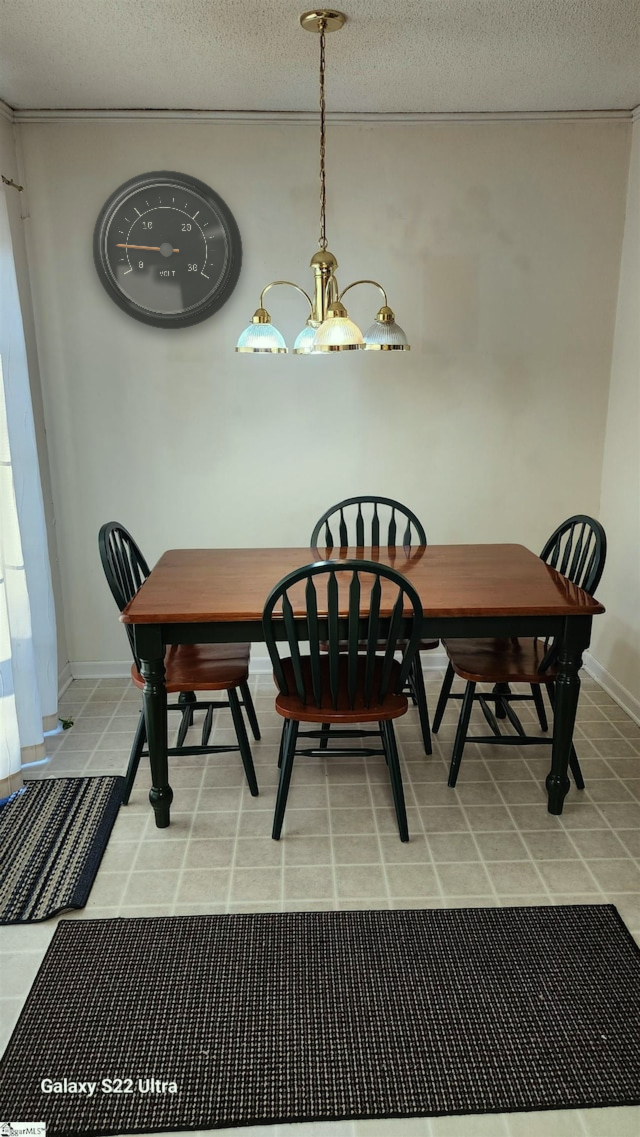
4; V
